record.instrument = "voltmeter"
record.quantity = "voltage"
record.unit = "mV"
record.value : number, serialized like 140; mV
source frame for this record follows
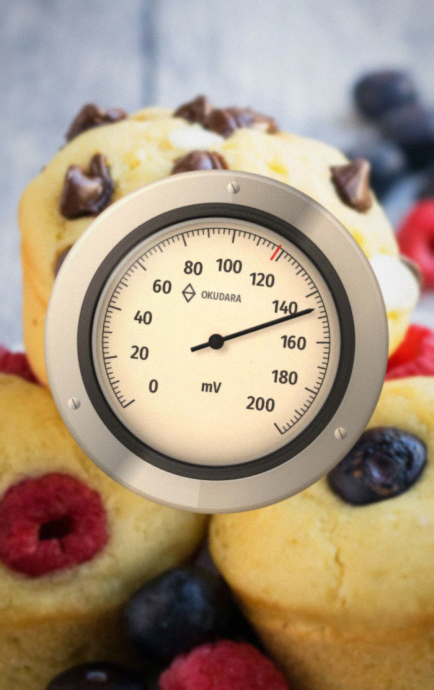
146; mV
